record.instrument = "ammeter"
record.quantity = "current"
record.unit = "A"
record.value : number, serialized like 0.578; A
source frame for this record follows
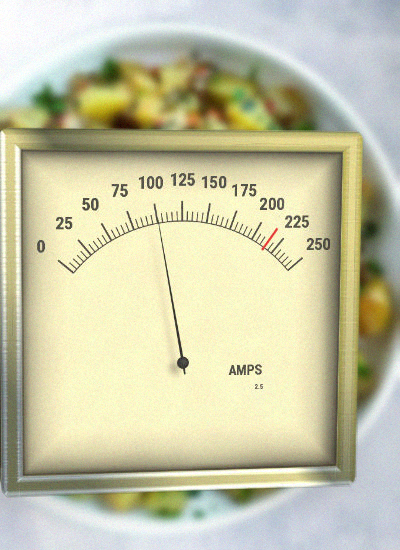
100; A
